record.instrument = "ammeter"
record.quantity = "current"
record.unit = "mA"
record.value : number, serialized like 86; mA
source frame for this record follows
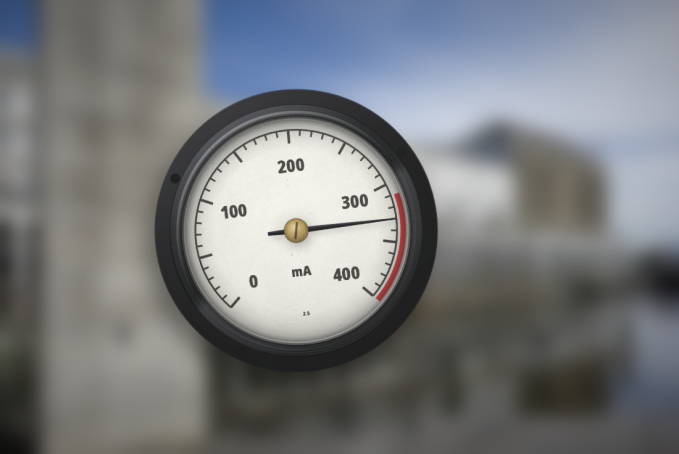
330; mA
